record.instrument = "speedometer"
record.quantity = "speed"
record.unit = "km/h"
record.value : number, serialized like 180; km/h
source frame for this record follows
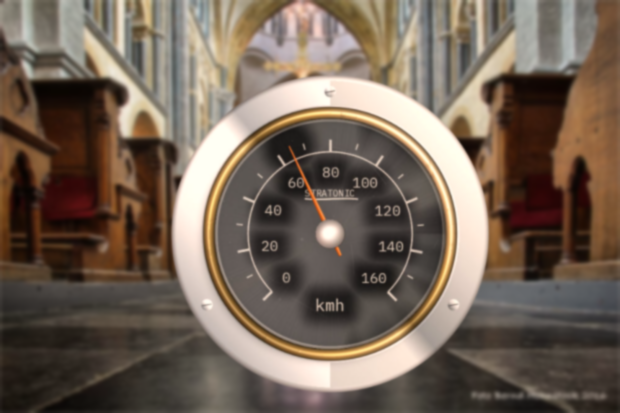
65; km/h
